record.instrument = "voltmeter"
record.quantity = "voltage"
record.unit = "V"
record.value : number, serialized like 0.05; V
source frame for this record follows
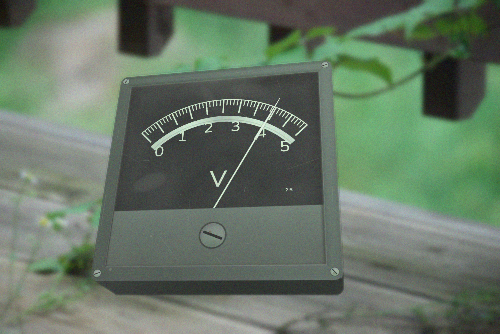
4; V
